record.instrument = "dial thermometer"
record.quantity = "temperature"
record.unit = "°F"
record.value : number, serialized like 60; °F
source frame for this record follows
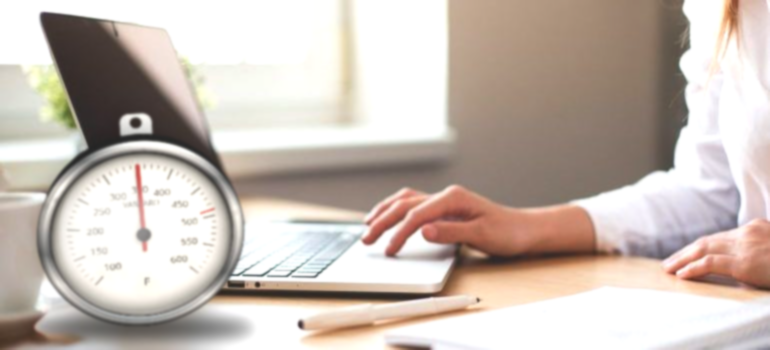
350; °F
